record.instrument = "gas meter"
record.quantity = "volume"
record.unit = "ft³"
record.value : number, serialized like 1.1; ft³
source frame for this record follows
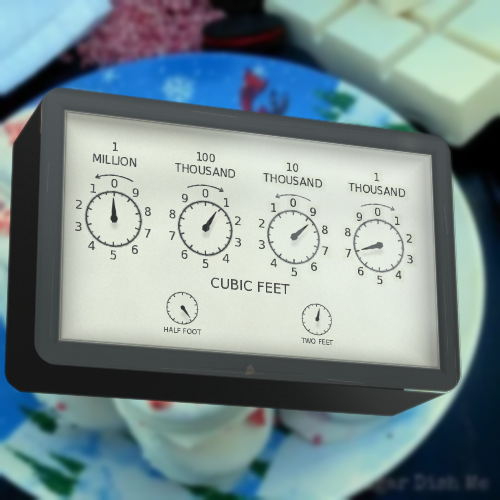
8700; ft³
